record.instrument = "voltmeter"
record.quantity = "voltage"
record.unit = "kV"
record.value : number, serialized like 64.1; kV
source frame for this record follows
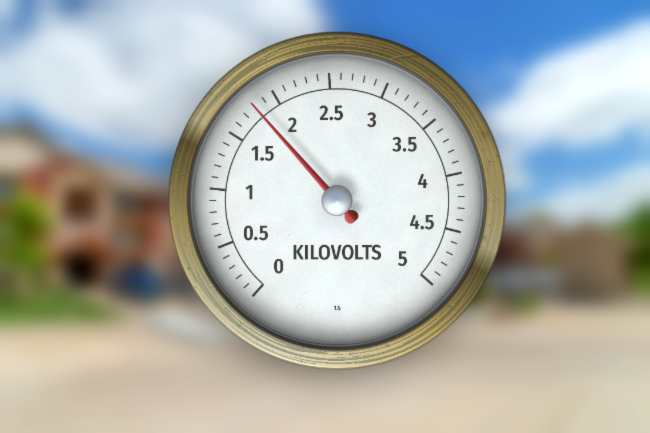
1.8; kV
